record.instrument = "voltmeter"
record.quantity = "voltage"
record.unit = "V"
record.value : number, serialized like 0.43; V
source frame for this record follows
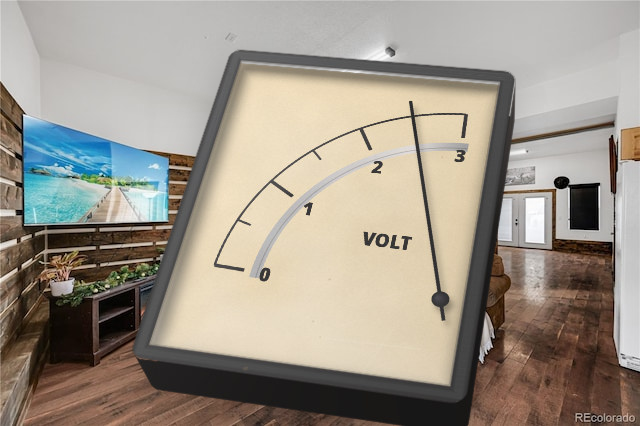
2.5; V
